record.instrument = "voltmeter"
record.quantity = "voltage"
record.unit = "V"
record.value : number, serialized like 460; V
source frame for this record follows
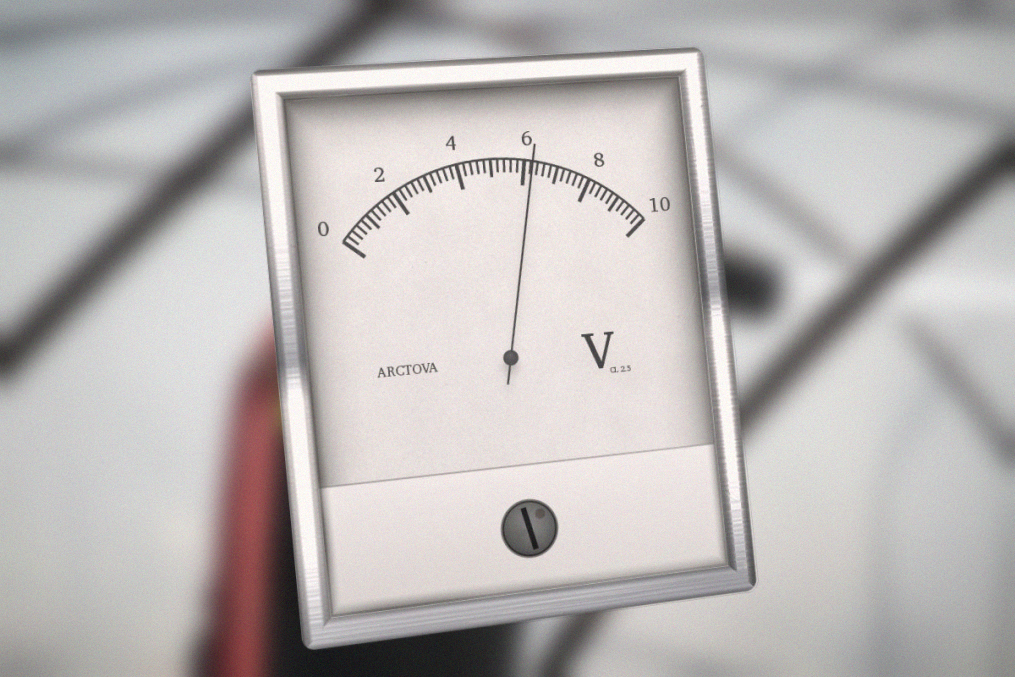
6.2; V
